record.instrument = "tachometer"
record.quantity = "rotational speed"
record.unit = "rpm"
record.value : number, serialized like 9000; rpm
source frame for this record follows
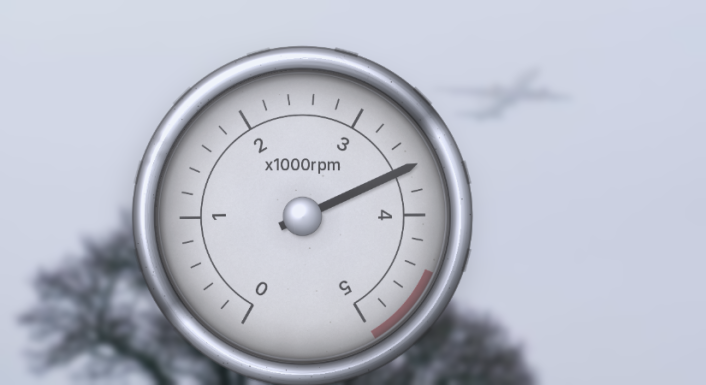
3600; rpm
